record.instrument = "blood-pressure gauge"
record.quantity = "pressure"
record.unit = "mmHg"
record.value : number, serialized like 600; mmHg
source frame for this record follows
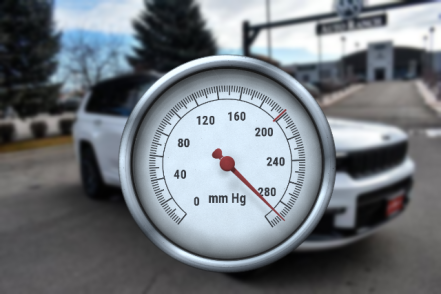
290; mmHg
